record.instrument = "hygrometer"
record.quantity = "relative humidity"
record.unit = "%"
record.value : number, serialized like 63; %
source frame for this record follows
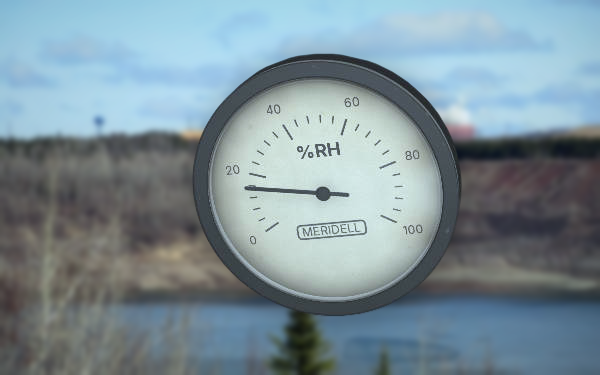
16; %
